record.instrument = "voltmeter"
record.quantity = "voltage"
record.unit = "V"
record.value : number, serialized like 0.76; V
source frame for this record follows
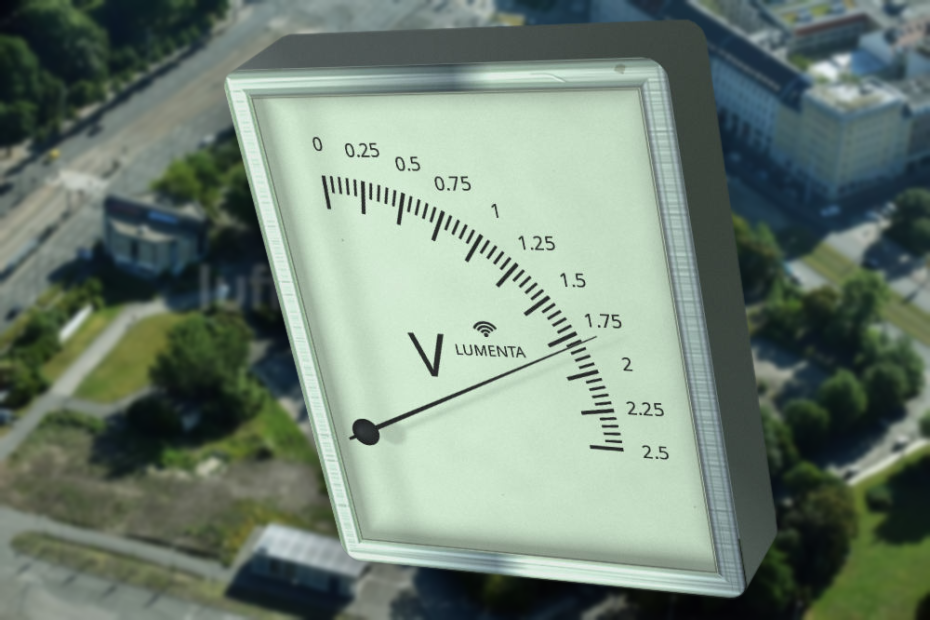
1.8; V
